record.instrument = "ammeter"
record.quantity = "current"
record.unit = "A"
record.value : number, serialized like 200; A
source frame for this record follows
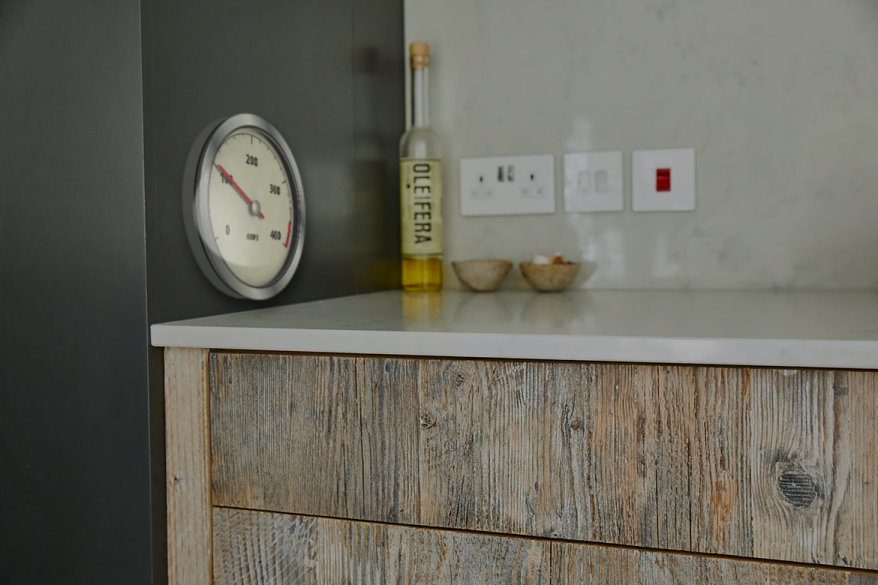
100; A
